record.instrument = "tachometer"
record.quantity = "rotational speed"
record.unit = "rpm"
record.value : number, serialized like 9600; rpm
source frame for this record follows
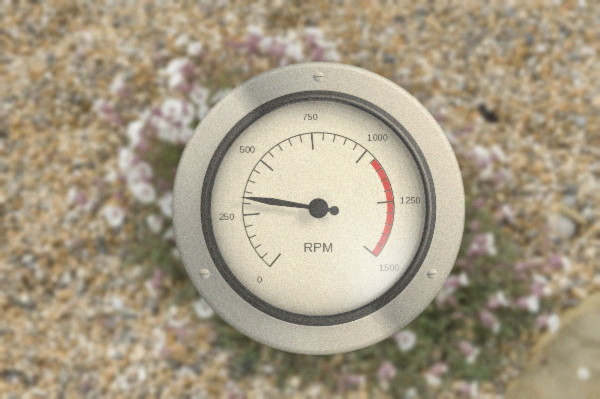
325; rpm
